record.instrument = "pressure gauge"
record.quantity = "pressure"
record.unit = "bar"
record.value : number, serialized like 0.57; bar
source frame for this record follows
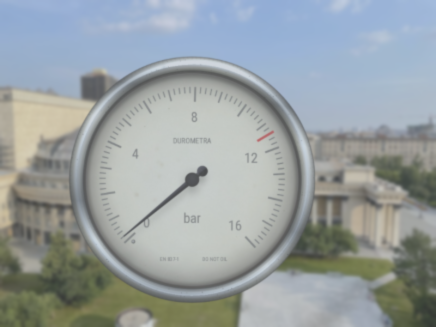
0.2; bar
